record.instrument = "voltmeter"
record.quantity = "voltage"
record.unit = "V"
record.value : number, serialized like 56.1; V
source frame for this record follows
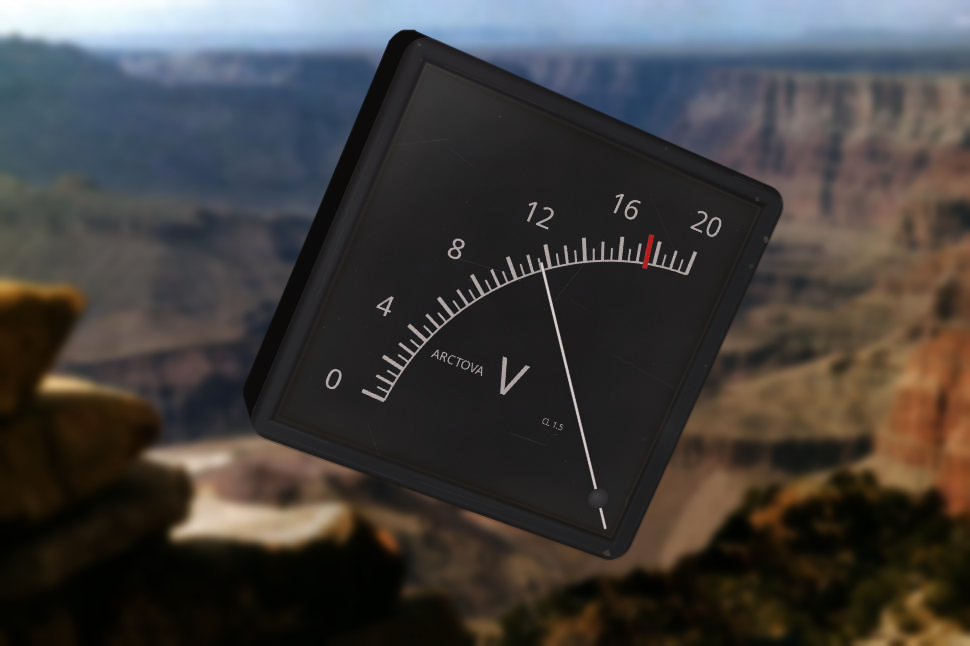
11.5; V
